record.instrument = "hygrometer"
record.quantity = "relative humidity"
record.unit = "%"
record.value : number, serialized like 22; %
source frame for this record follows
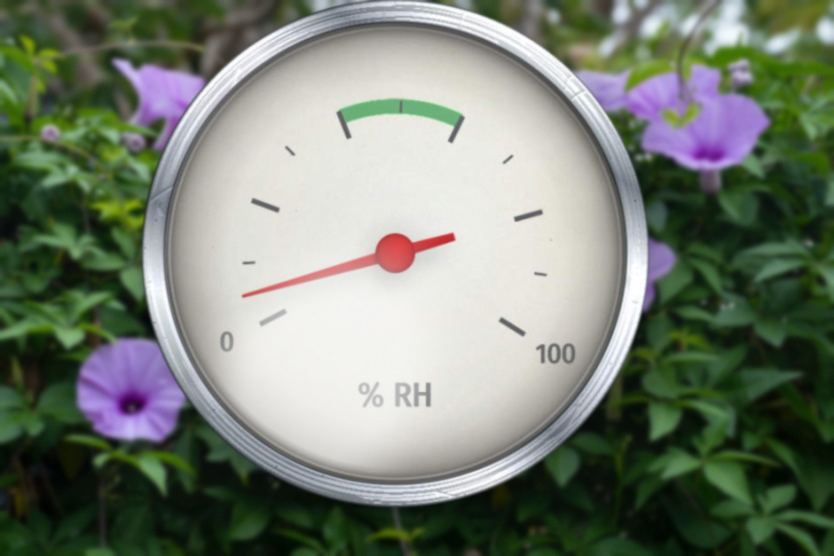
5; %
